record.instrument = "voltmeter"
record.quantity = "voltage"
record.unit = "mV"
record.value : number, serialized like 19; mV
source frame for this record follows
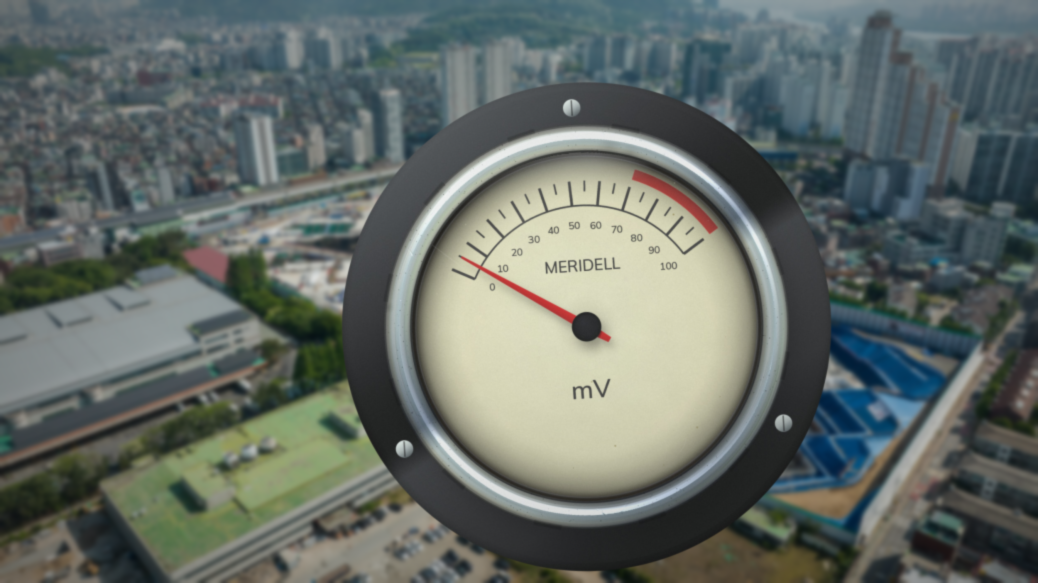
5; mV
